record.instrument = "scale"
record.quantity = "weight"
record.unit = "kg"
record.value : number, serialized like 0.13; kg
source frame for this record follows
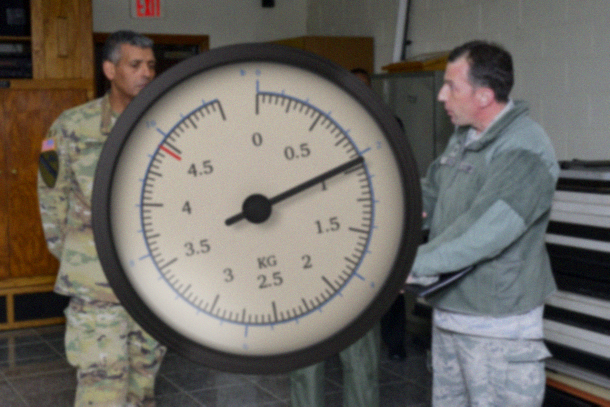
0.95; kg
